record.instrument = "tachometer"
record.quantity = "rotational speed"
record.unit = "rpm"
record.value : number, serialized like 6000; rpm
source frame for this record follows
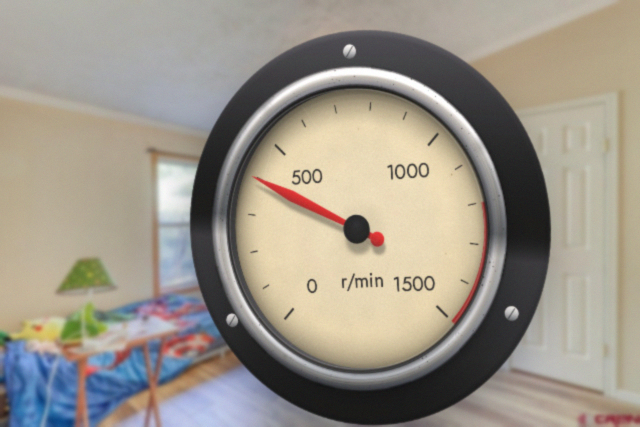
400; rpm
